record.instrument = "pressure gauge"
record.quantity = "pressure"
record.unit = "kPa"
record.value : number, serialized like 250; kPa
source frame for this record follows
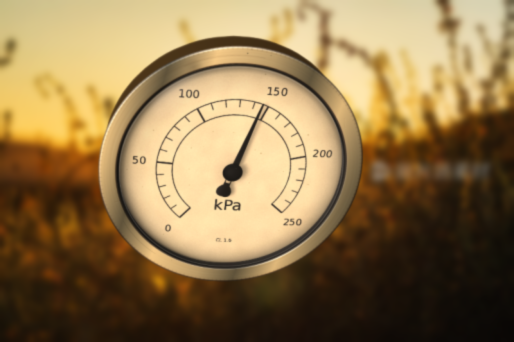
145; kPa
